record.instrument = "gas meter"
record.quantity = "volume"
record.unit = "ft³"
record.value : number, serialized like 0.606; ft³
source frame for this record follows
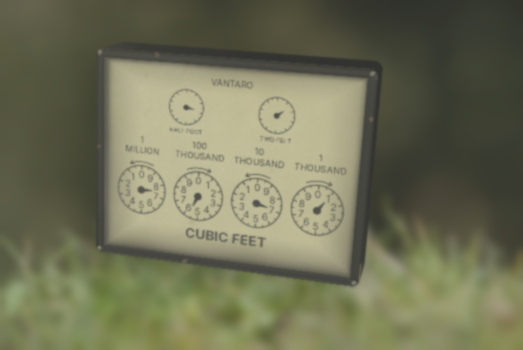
757100; ft³
